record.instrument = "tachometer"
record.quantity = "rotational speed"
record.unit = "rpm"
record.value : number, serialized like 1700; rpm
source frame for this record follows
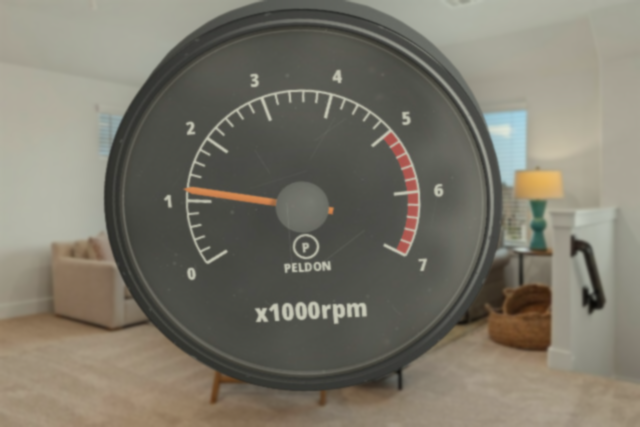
1200; rpm
